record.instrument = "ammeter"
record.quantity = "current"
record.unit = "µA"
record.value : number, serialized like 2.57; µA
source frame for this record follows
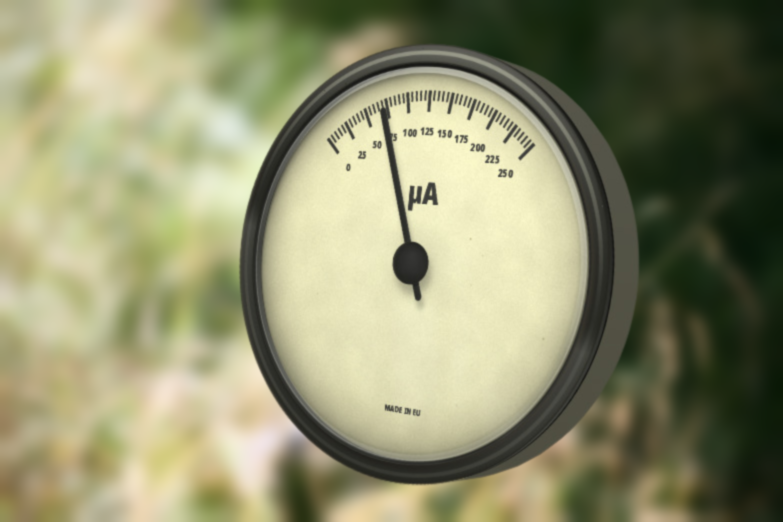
75; µA
